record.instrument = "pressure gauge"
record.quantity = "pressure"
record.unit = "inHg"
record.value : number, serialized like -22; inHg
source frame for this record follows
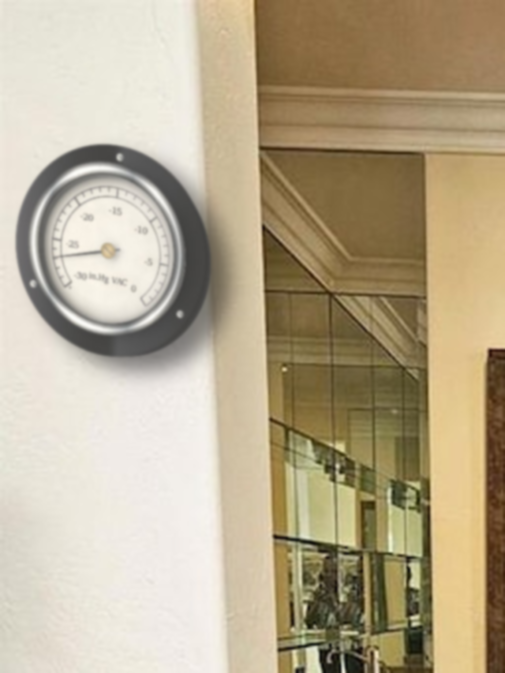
-27; inHg
